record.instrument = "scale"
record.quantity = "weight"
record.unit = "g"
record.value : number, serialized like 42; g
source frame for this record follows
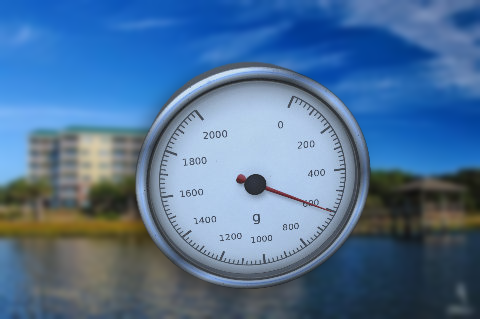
600; g
